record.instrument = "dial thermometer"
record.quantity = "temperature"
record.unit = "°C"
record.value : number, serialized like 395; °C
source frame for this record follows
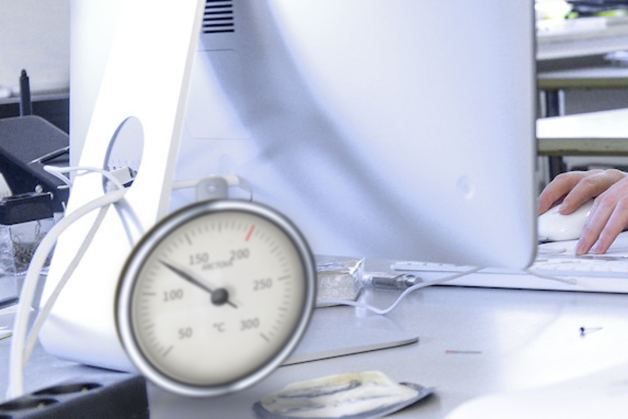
125; °C
